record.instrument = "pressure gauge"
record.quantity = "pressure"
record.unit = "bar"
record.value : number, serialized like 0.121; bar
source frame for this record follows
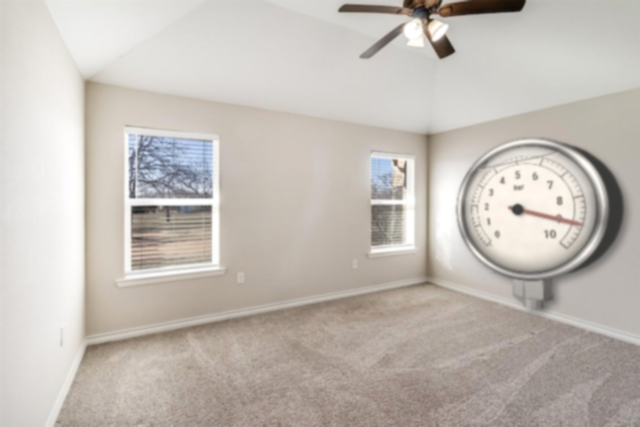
9; bar
